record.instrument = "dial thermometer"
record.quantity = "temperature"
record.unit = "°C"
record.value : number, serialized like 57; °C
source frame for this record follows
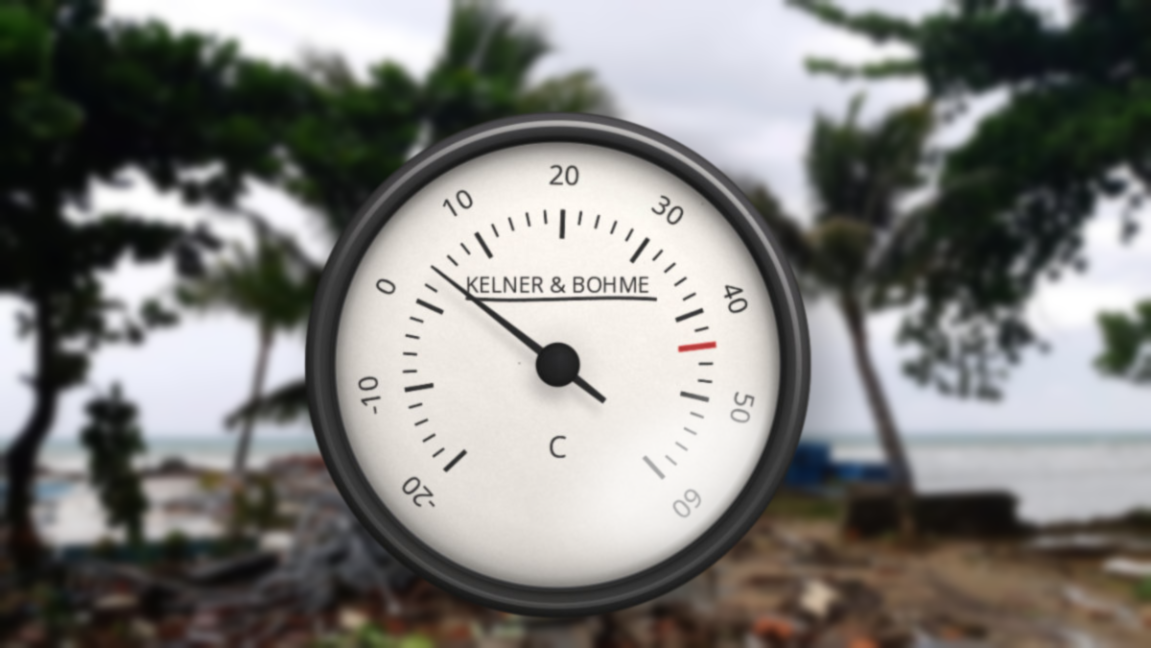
4; °C
